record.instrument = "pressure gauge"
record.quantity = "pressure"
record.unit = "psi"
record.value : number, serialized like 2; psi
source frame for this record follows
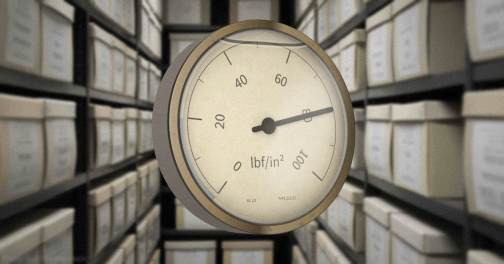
80; psi
